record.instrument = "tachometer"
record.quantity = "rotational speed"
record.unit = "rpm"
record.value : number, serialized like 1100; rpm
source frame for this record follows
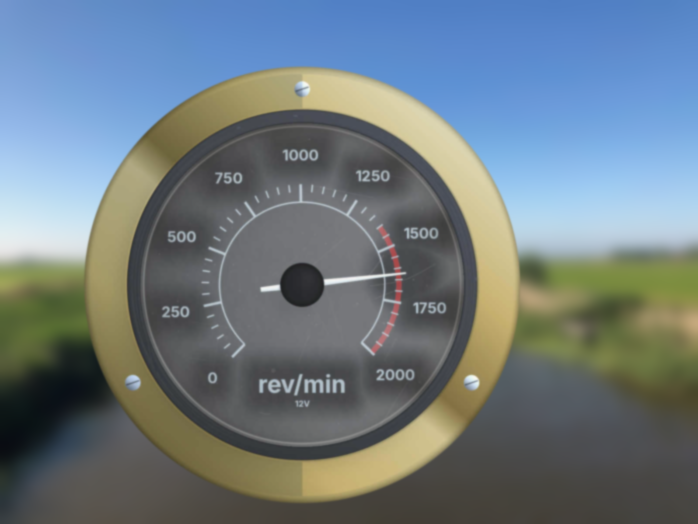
1625; rpm
